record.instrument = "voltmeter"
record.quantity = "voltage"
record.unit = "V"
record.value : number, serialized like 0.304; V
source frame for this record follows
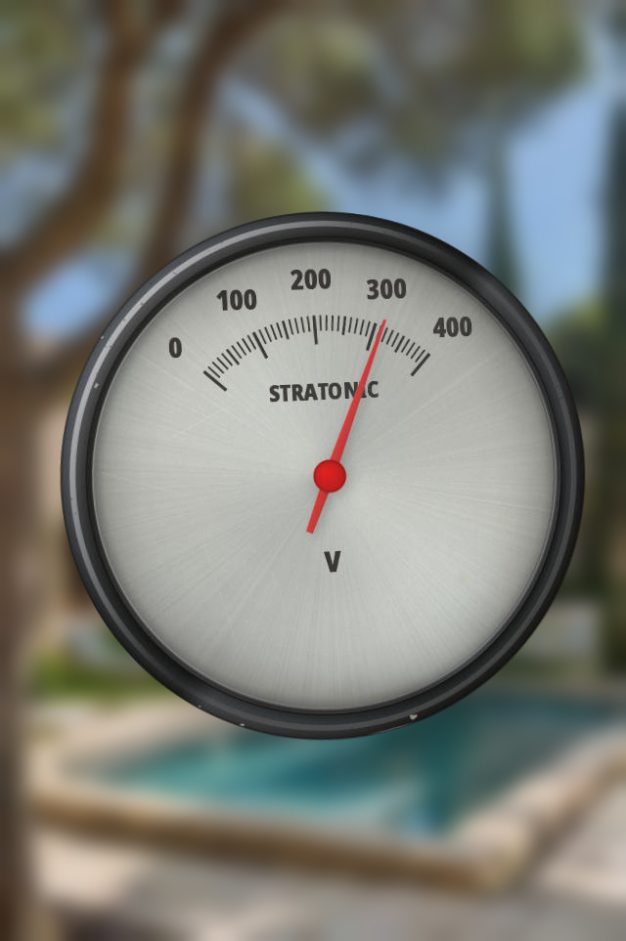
310; V
